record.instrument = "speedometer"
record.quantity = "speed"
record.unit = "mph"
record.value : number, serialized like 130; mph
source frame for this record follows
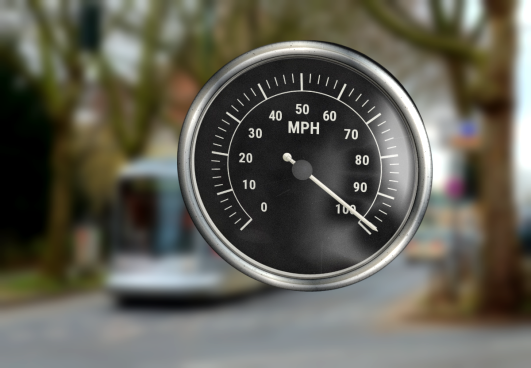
98; mph
